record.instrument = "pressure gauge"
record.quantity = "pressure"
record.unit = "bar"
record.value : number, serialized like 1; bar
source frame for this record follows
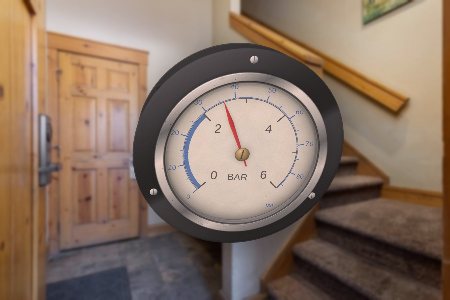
2.5; bar
